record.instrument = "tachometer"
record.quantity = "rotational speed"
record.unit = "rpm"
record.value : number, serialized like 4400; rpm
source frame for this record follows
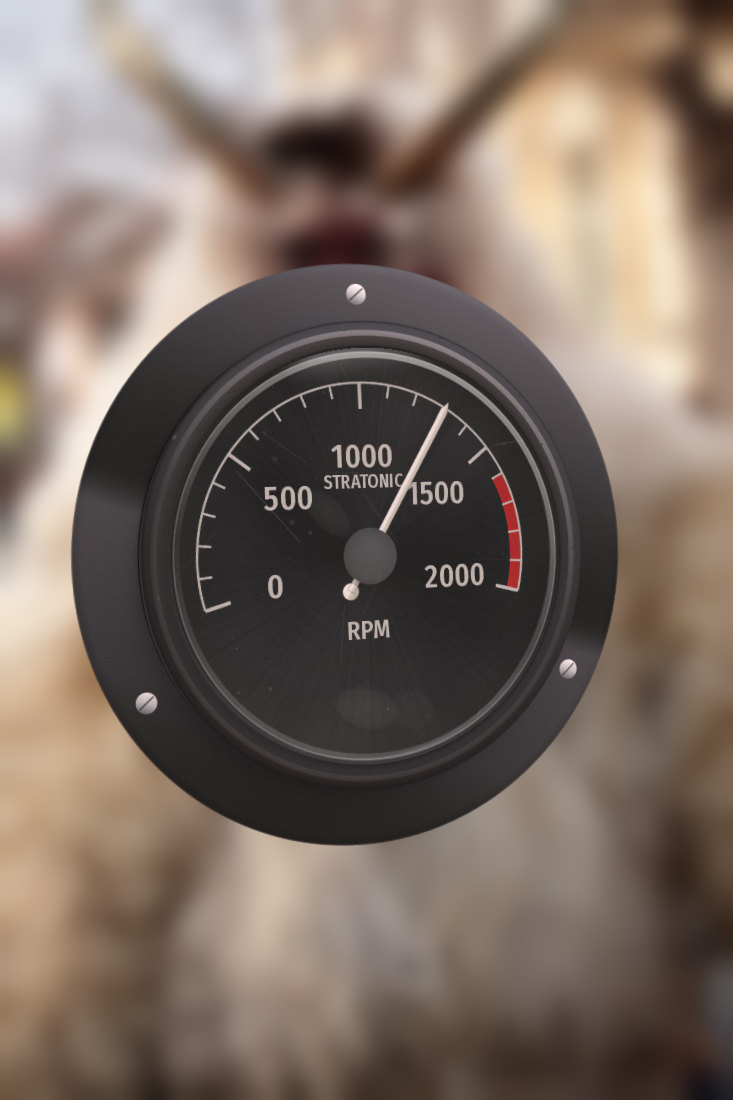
1300; rpm
